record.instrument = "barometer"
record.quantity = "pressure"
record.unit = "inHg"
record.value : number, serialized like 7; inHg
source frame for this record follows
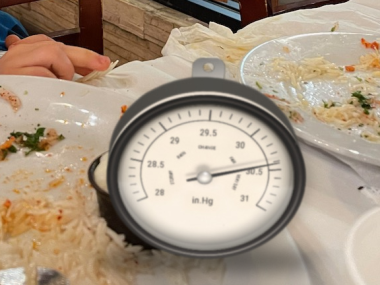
30.4; inHg
